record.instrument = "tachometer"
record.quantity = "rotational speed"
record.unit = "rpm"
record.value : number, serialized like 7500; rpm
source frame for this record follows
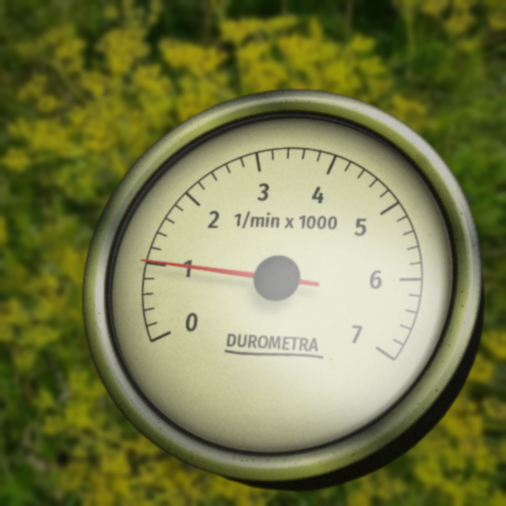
1000; rpm
